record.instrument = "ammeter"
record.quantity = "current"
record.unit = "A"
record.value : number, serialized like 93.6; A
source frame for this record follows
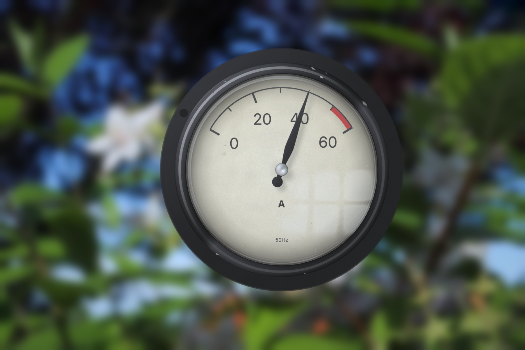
40; A
